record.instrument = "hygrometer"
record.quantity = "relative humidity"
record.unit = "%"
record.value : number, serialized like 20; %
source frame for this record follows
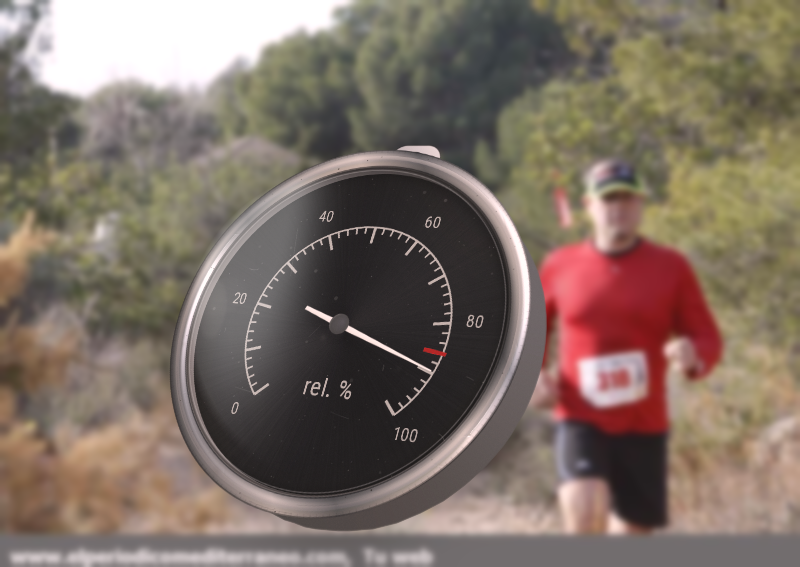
90; %
